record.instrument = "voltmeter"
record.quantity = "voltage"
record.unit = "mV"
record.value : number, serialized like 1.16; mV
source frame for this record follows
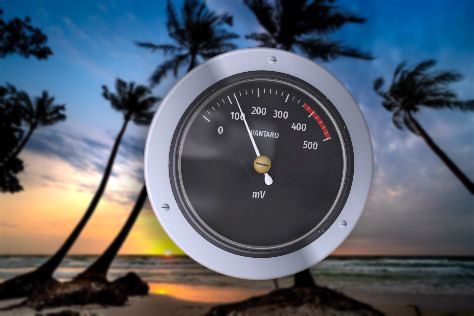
120; mV
